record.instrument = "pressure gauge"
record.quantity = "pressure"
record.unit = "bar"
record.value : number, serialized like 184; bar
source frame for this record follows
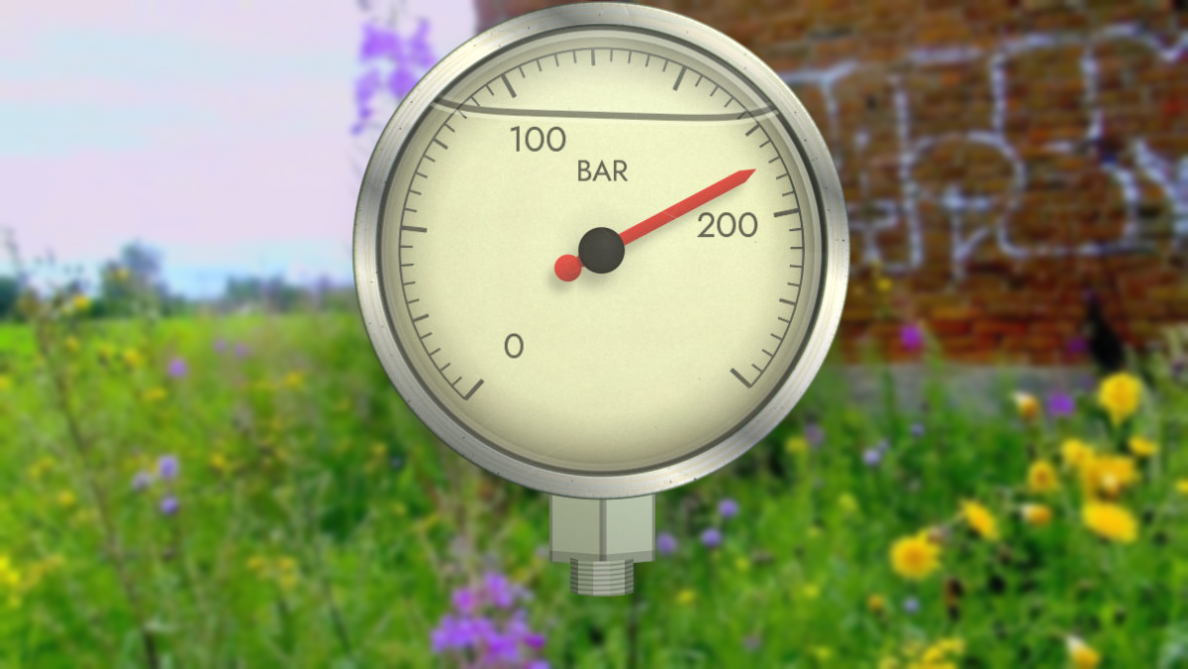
185; bar
